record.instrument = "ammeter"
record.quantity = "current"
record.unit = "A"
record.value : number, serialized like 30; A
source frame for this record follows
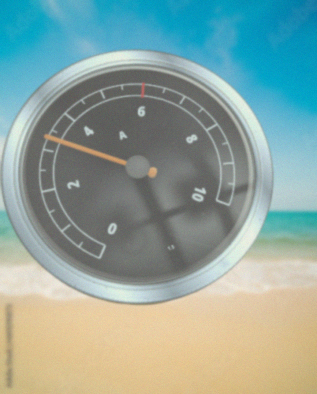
3.25; A
